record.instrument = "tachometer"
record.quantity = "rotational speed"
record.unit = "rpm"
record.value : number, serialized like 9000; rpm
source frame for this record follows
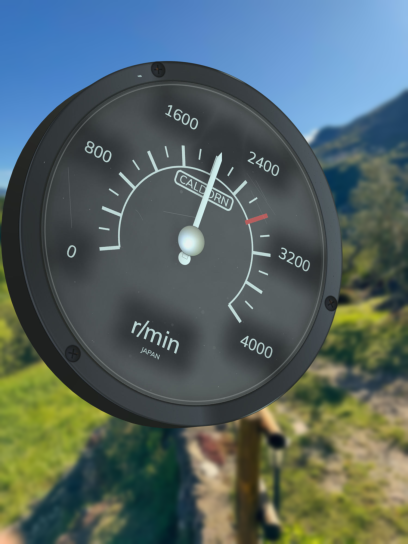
2000; rpm
